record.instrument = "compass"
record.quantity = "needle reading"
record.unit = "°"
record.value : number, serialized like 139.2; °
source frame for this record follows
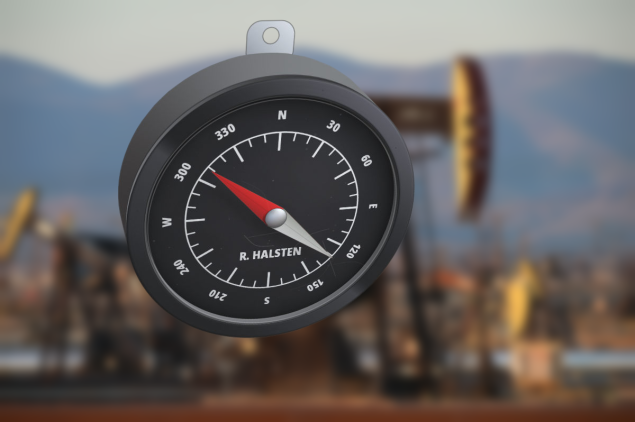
310; °
